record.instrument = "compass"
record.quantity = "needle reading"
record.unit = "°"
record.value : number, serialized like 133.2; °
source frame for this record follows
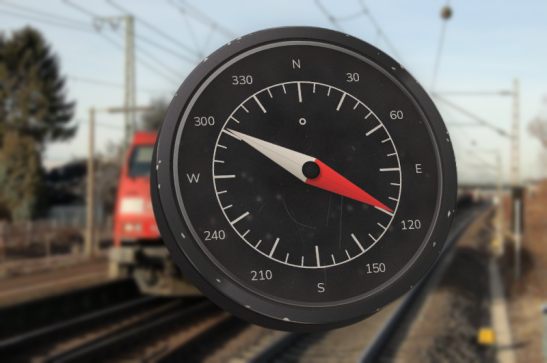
120; °
